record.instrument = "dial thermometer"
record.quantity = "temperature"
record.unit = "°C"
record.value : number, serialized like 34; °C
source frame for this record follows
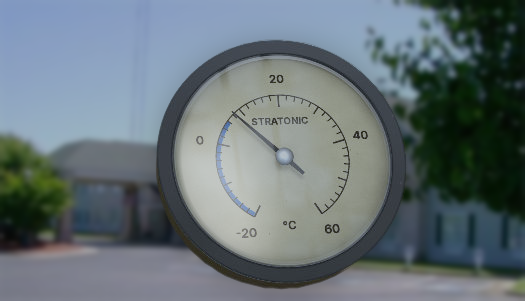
8; °C
